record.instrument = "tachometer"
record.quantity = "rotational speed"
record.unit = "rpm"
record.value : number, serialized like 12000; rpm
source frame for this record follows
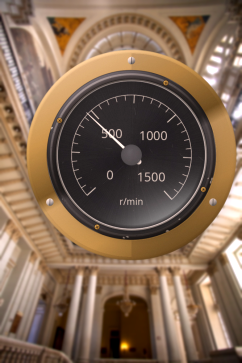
475; rpm
